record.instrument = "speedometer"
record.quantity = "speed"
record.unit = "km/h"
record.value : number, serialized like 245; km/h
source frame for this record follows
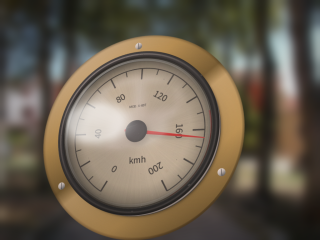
165; km/h
